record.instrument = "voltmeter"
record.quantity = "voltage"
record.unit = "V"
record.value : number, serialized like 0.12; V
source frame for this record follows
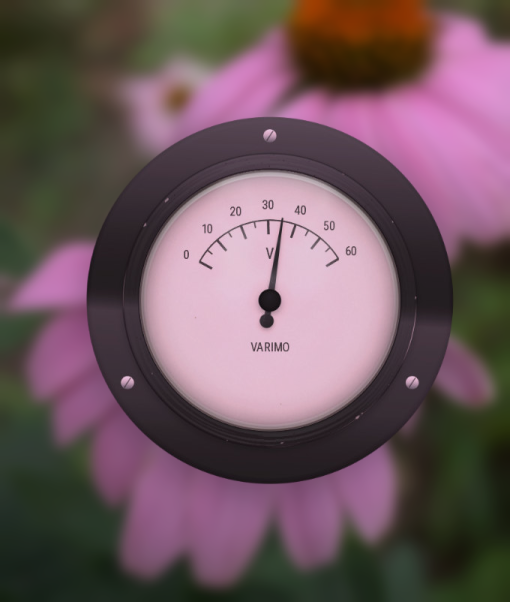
35; V
